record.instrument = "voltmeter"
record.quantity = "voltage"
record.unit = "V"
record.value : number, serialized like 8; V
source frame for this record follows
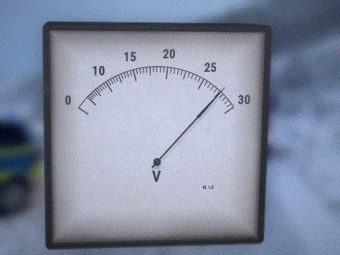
27.5; V
